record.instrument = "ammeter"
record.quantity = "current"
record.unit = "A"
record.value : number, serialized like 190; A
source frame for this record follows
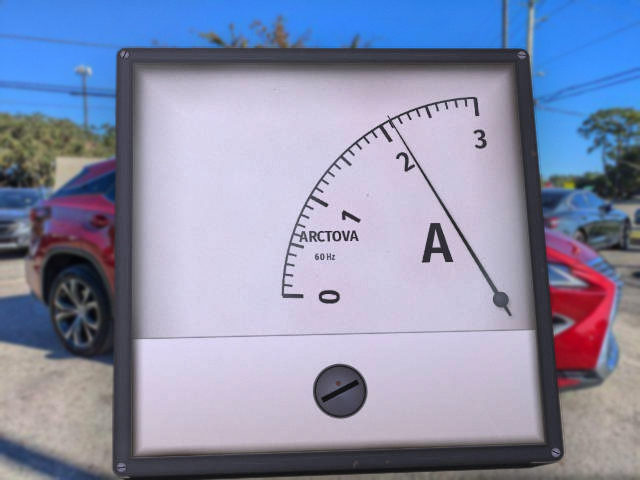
2.1; A
